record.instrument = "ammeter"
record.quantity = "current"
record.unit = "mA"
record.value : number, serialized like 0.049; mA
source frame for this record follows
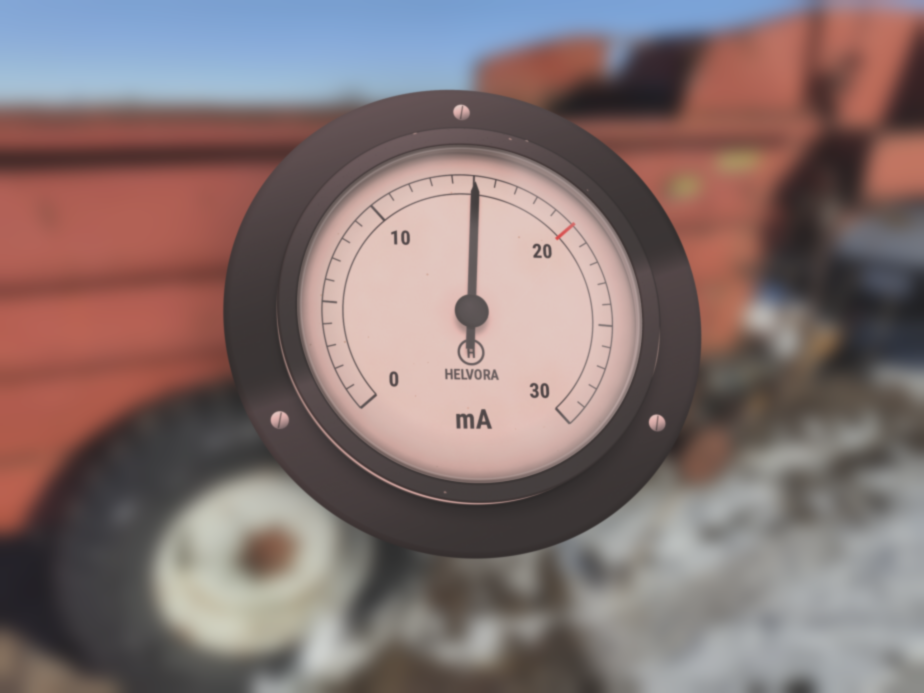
15; mA
